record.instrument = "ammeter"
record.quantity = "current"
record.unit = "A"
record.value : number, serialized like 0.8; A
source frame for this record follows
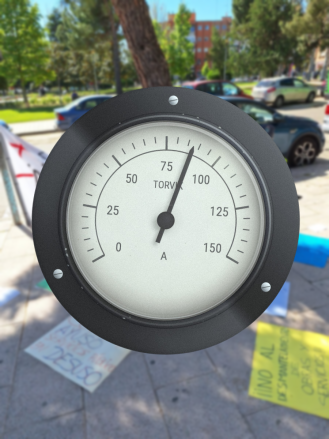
87.5; A
